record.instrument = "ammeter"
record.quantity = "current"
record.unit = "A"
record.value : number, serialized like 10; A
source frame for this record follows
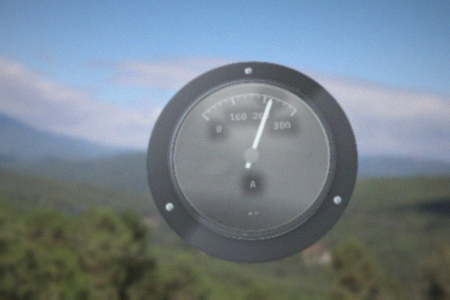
220; A
